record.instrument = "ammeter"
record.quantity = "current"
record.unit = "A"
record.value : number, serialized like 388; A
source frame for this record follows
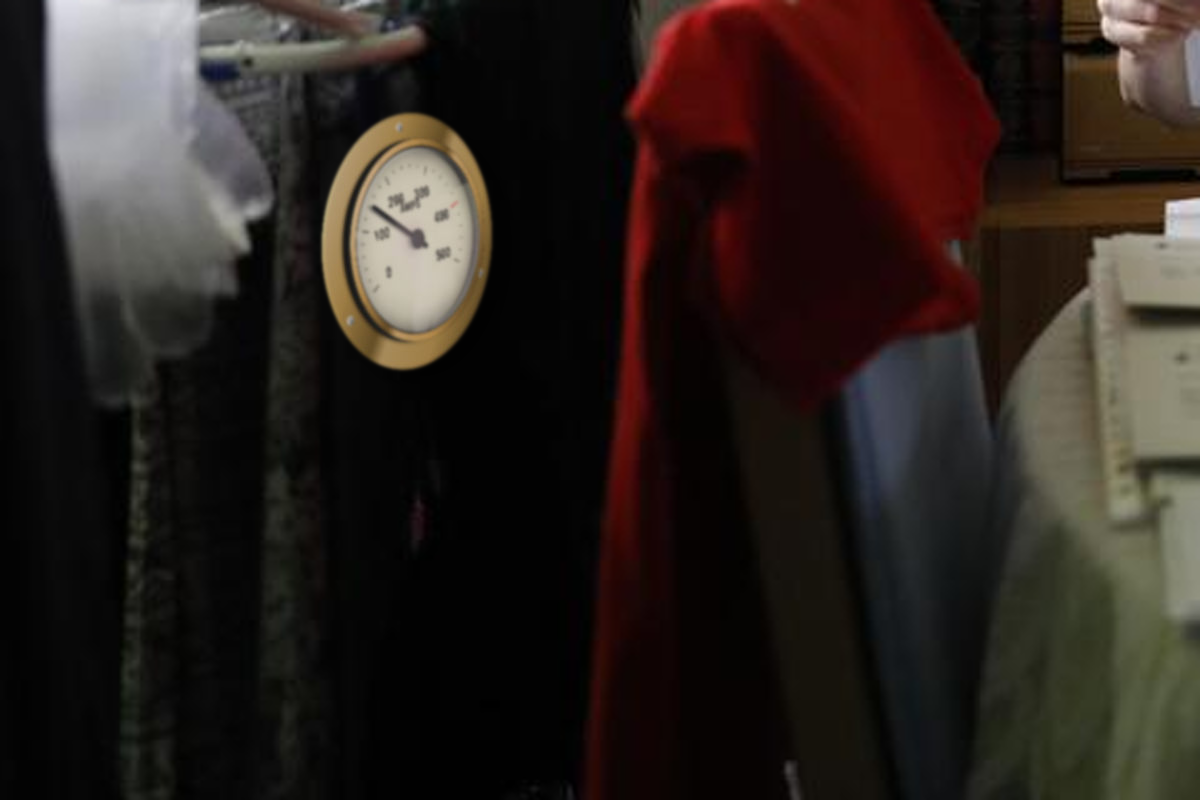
140; A
